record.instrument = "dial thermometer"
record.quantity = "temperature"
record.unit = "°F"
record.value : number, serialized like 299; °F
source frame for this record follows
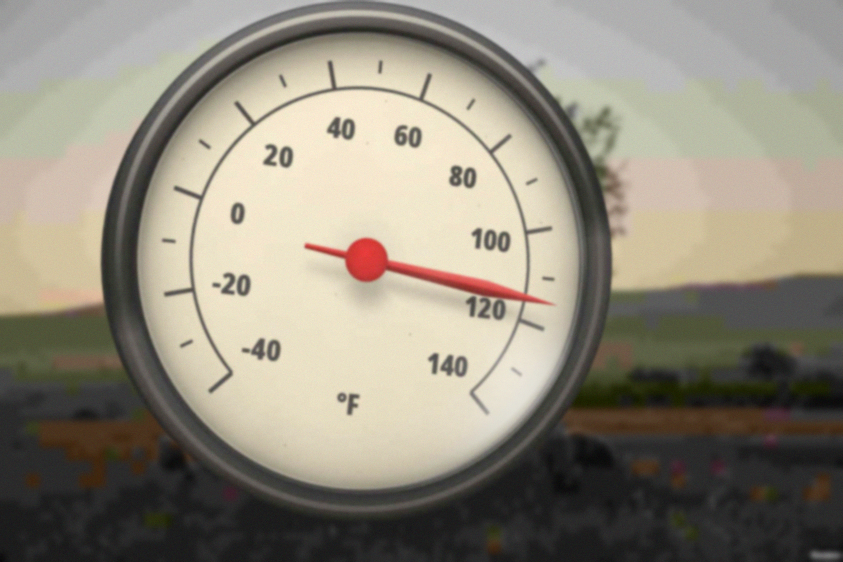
115; °F
